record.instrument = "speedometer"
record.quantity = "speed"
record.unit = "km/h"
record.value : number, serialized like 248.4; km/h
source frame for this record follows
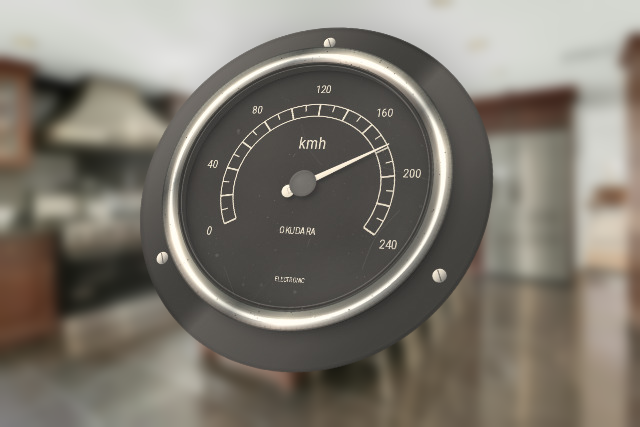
180; km/h
